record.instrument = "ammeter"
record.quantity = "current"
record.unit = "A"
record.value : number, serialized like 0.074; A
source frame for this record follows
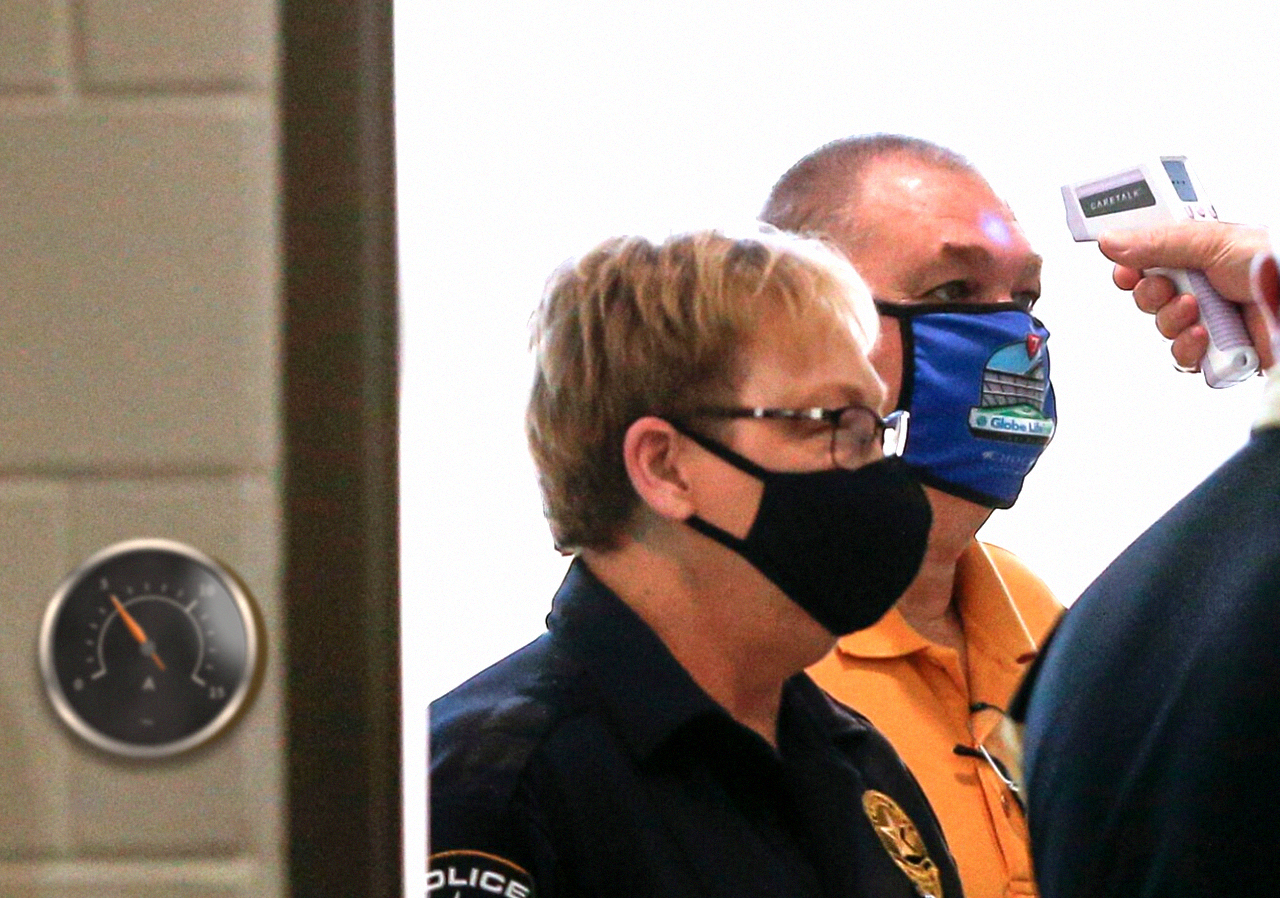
5; A
